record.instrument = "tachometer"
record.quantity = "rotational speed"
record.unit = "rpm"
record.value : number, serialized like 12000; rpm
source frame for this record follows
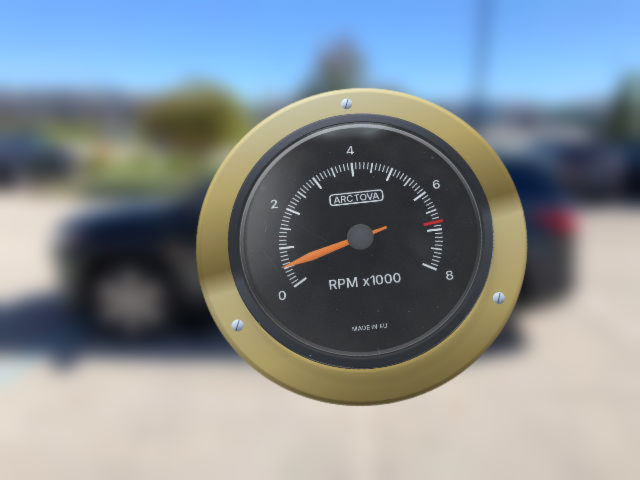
500; rpm
